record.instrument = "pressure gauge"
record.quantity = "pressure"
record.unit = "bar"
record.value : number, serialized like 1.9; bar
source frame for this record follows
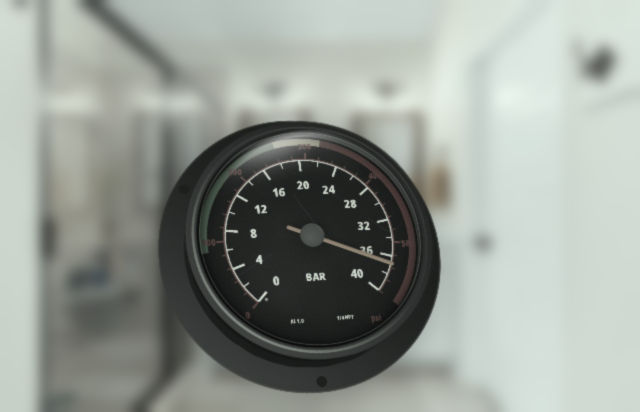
37; bar
